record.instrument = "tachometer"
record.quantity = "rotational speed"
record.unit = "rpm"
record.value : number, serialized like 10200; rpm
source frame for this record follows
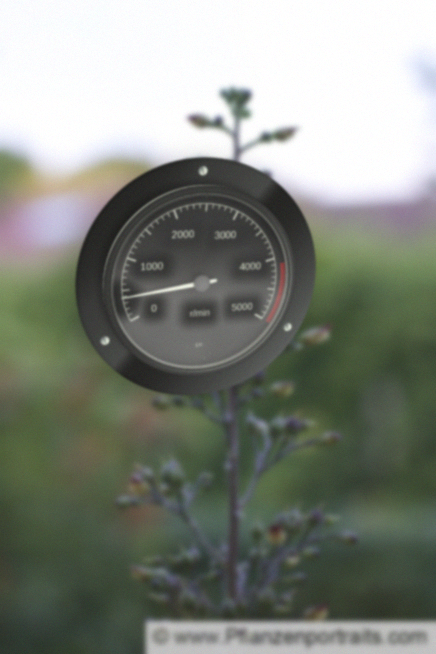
400; rpm
